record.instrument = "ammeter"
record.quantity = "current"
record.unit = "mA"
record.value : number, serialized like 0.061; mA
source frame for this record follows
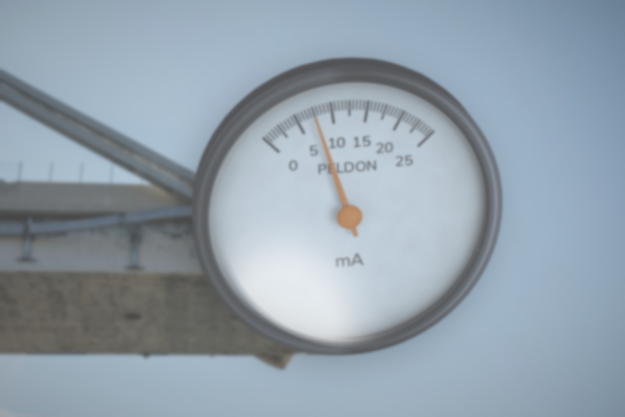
7.5; mA
